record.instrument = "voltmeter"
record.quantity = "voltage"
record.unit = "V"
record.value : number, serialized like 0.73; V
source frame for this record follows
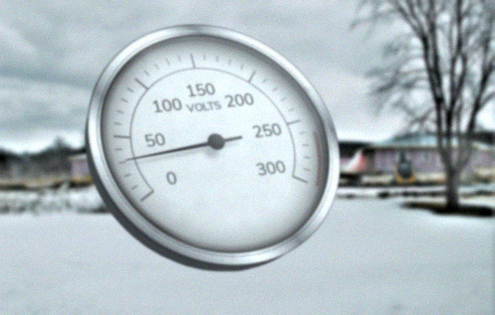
30; V
